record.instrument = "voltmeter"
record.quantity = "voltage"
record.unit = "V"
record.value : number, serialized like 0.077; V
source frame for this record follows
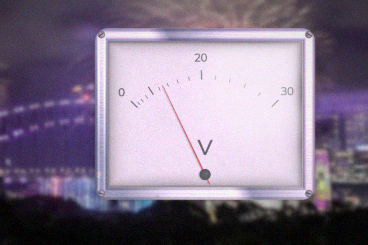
13; V
